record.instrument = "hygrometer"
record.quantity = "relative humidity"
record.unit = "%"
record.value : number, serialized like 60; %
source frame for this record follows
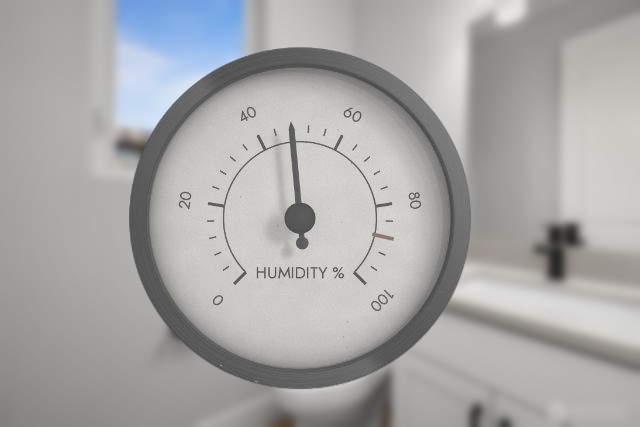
48; %
